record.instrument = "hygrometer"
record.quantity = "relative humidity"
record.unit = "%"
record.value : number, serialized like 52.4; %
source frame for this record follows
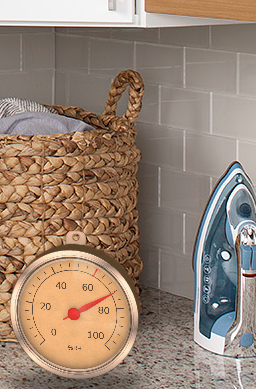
72; %
